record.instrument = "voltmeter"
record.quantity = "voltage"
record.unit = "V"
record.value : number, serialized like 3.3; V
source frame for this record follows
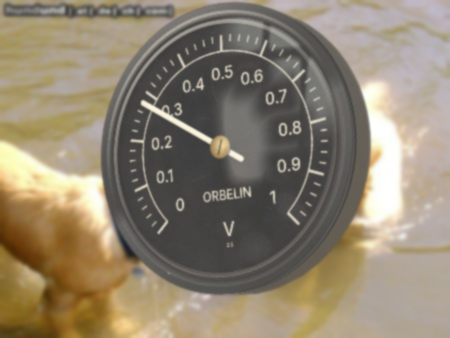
0.28; V
